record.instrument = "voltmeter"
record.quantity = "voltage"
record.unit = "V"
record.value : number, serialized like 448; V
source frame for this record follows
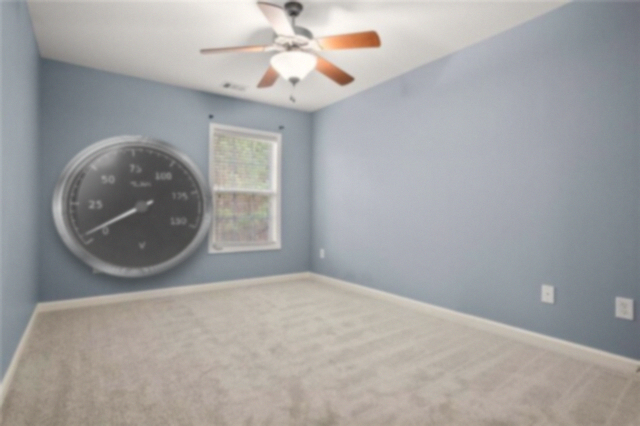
5; V
